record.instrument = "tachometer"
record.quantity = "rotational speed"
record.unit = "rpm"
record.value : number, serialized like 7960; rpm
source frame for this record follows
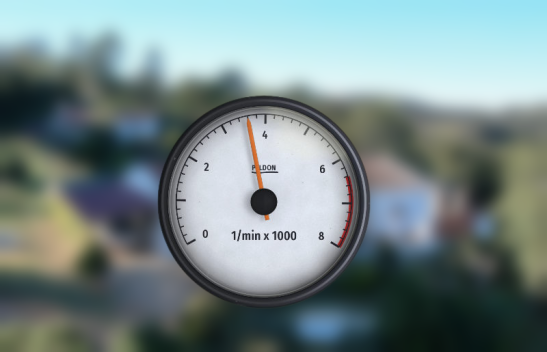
3600; rpm
